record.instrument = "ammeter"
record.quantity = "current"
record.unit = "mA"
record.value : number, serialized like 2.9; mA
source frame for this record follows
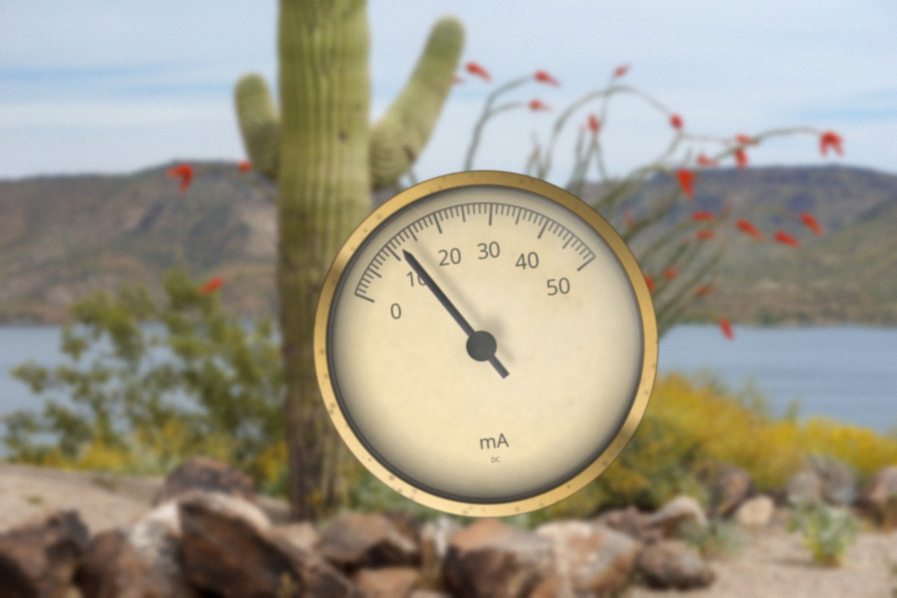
12; mA
